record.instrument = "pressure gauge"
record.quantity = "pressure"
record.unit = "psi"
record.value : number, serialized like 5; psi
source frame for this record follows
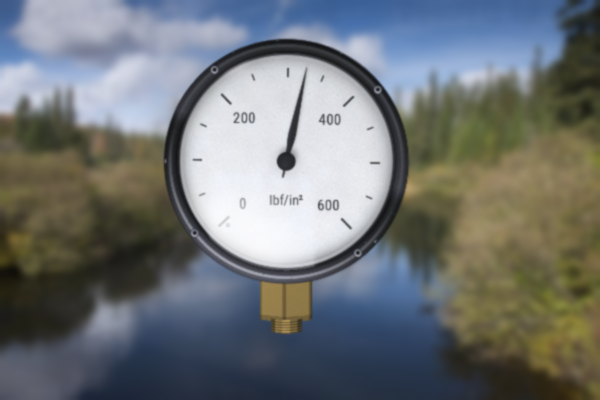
325; psi
